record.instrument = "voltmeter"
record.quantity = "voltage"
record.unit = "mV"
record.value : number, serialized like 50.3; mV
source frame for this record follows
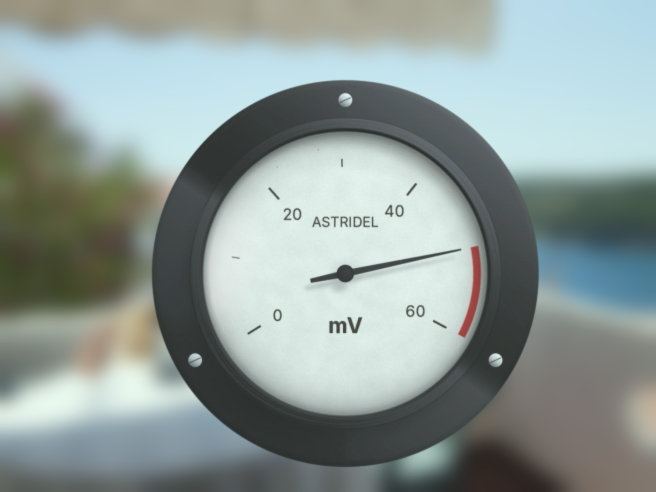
50; mV
